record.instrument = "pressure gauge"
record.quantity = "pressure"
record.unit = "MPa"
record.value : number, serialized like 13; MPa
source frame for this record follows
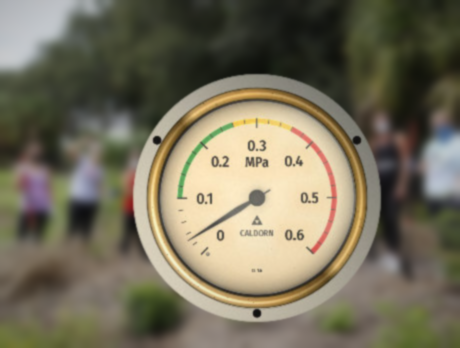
0.03; MPa
